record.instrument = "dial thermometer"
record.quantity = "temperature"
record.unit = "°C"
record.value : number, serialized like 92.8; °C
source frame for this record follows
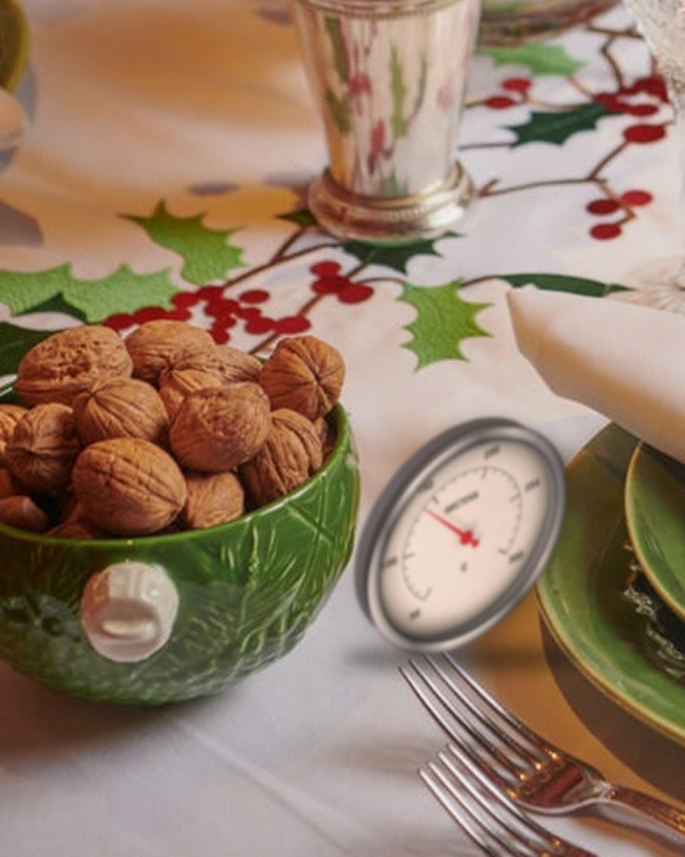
140; °C
